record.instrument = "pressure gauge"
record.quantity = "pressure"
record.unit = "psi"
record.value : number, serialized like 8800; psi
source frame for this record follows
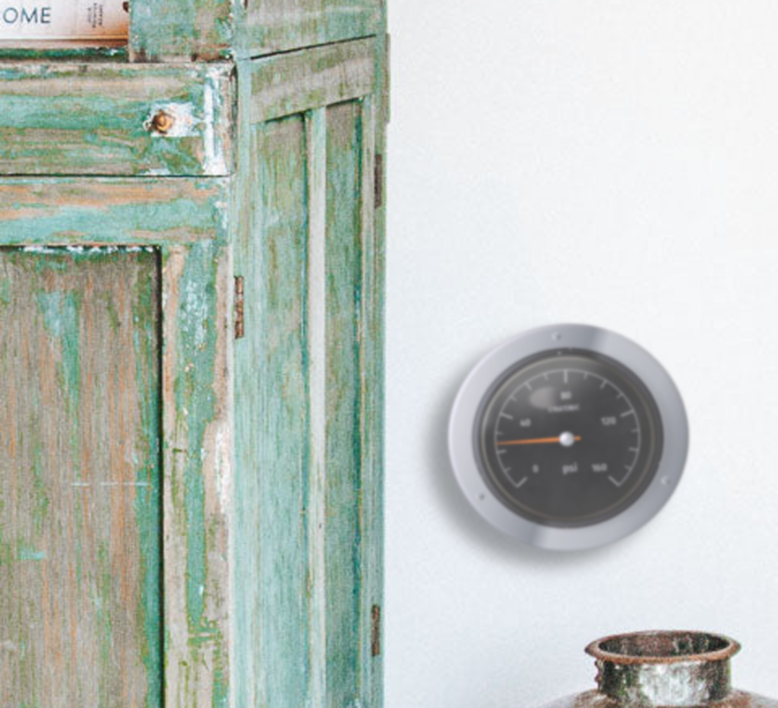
25; psi
